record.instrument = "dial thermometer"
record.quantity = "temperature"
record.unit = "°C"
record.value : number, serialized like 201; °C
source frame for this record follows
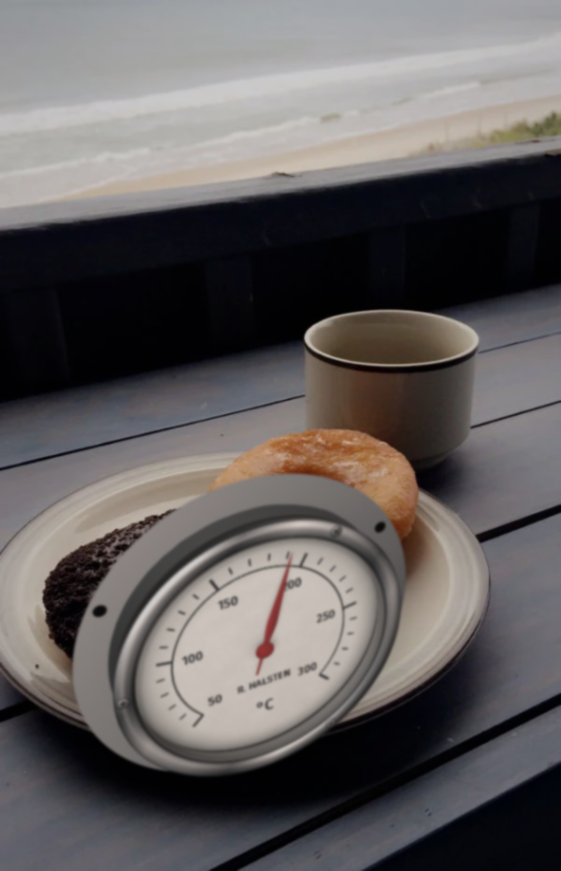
190; °C
